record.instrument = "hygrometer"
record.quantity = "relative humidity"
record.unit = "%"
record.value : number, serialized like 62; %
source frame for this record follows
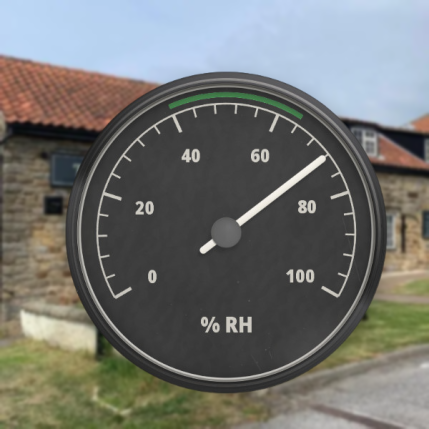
72; %
